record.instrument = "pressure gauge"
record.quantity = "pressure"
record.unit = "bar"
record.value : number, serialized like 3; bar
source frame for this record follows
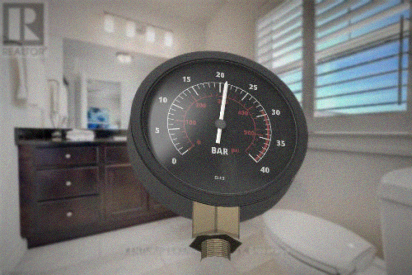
21; bar
